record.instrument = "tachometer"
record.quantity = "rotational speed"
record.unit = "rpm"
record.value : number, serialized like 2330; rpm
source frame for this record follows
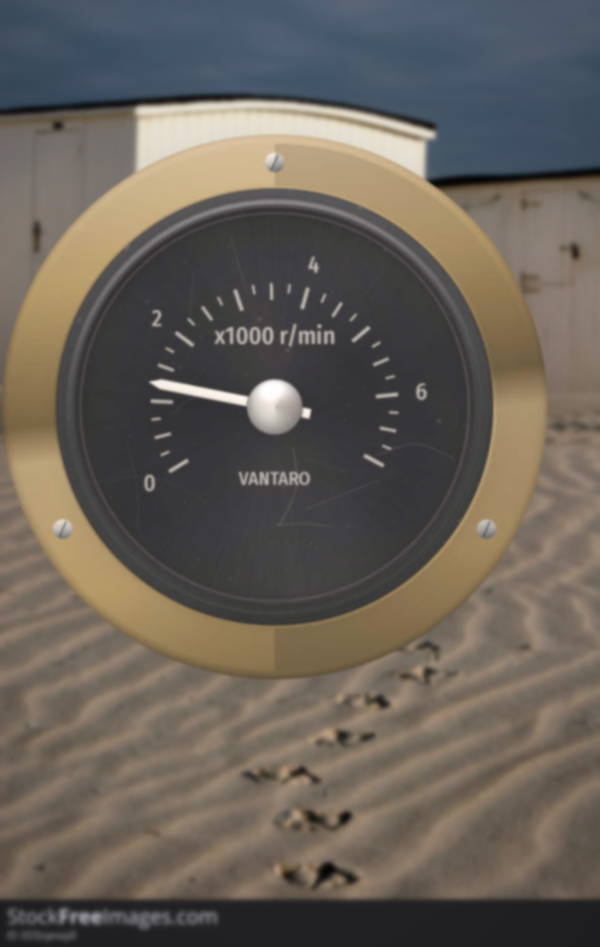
1250; rpm
